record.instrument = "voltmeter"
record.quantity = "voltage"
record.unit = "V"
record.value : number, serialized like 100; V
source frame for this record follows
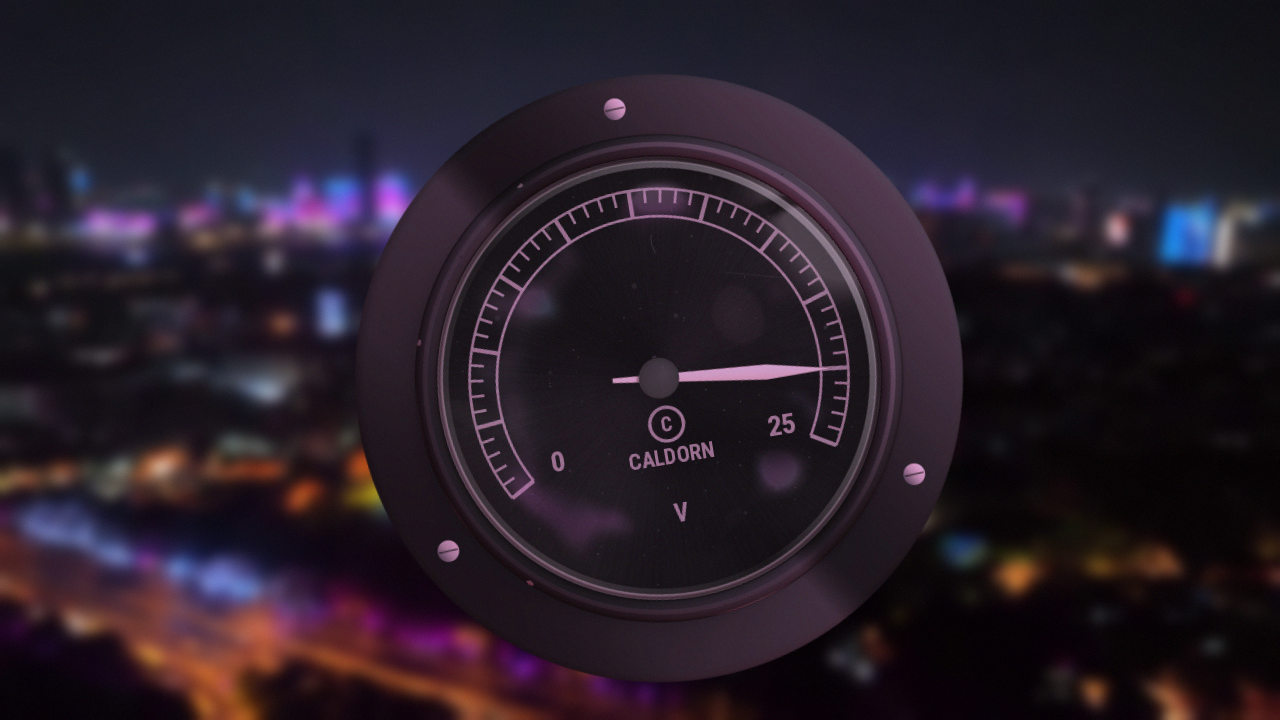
22.5; V
